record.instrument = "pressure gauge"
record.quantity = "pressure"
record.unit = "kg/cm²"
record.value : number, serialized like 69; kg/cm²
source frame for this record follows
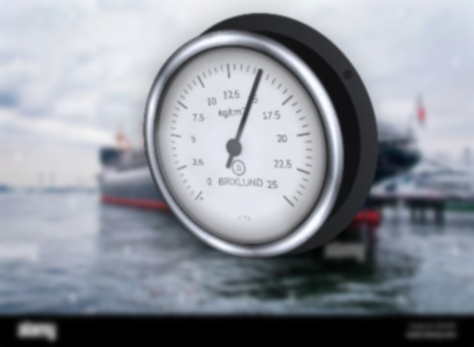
15; kg/cm²
